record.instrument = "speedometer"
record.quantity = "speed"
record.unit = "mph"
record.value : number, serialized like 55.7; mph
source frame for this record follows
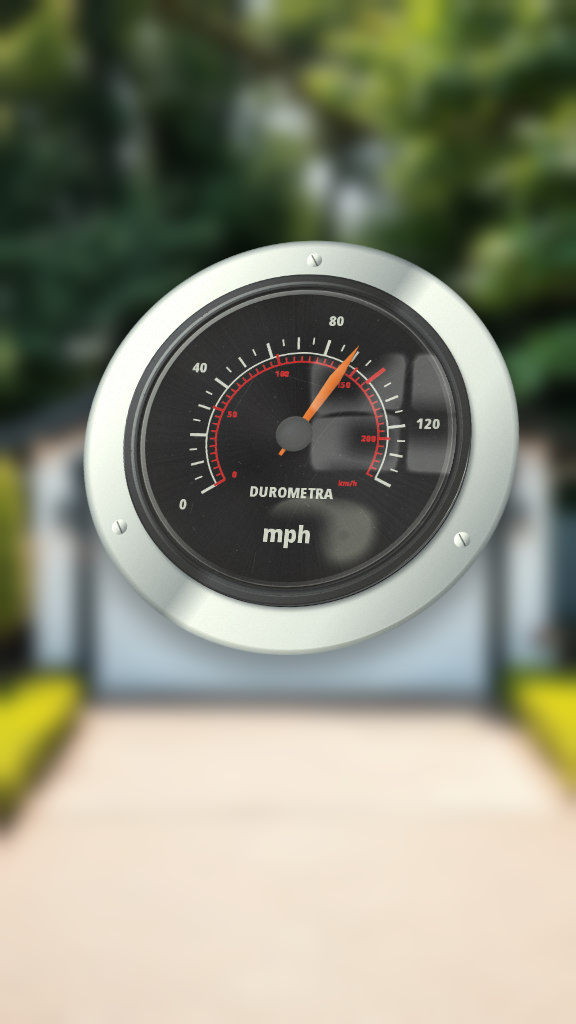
90; mph
